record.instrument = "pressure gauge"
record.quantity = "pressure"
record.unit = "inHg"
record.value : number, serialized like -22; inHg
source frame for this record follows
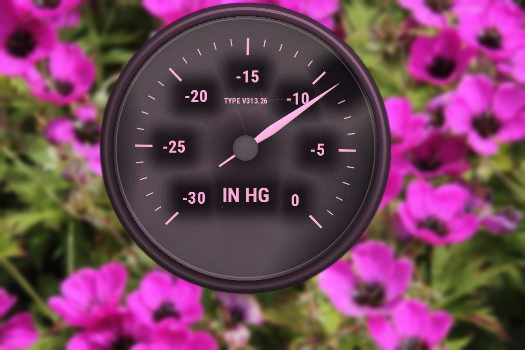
-9; inHg
